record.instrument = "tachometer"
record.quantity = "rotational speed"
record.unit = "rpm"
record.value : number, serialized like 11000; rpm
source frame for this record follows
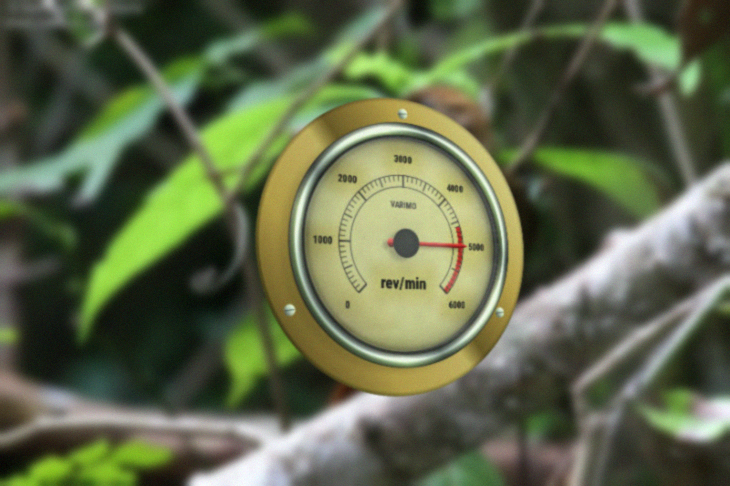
5000; rpm
